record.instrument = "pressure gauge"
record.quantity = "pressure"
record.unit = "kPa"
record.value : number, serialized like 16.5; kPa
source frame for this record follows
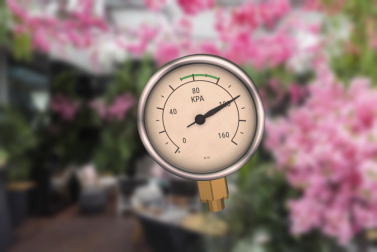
120; kPa
